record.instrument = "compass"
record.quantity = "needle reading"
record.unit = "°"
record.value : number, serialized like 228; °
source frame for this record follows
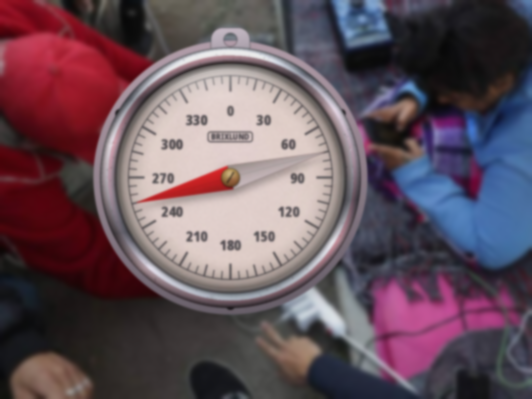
255; °
